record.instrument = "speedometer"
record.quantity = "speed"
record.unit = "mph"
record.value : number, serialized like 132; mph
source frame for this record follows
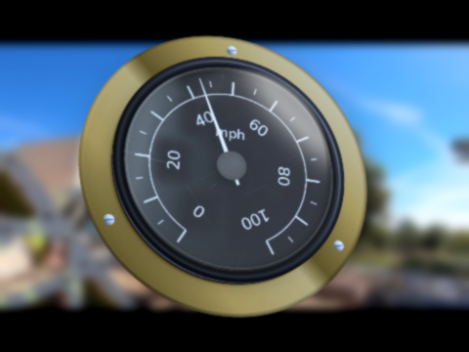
42.5; mph
